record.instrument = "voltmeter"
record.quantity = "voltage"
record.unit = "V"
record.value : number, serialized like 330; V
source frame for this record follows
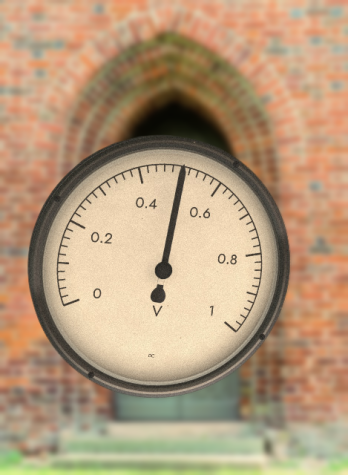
0.5; V
